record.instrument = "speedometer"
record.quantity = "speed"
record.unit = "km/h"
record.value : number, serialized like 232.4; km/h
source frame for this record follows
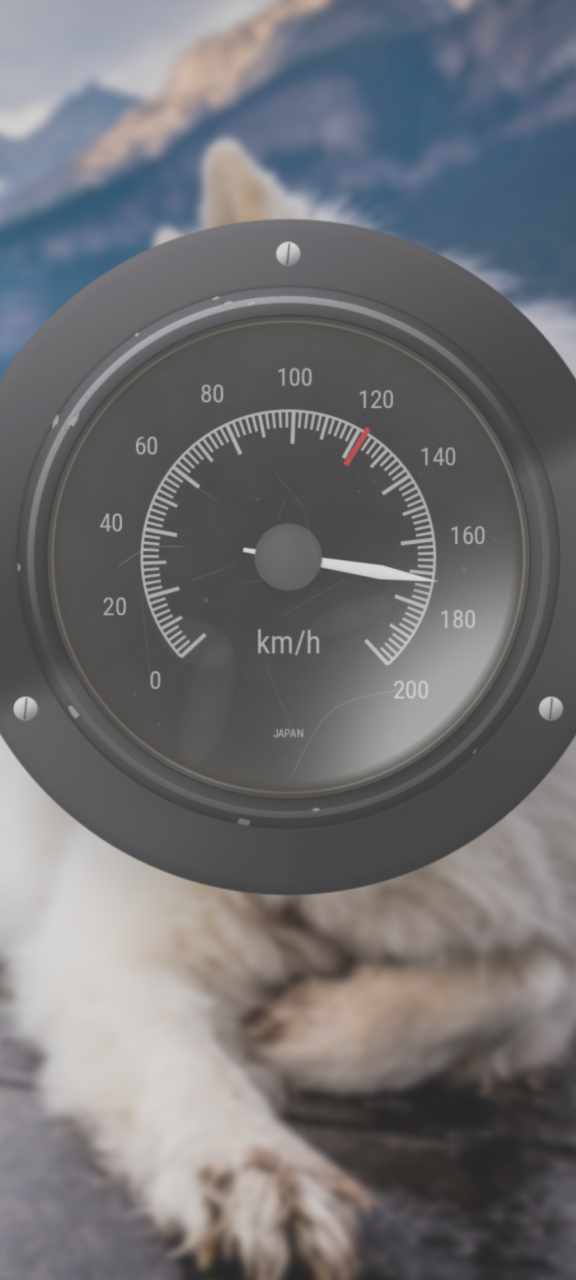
172; km/h
